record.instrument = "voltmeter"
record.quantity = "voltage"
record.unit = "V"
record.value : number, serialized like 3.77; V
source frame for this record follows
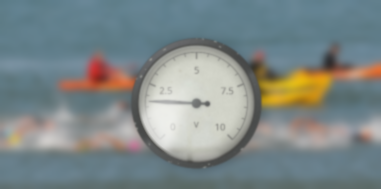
1.75; V
